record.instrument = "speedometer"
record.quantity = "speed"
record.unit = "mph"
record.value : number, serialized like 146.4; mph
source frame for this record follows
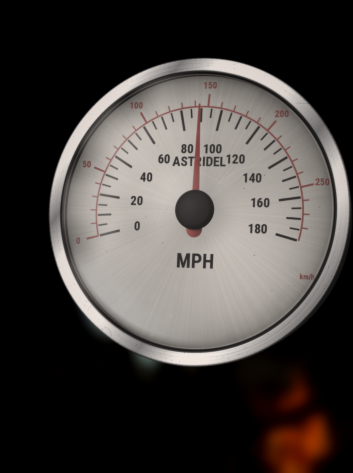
90; mph
